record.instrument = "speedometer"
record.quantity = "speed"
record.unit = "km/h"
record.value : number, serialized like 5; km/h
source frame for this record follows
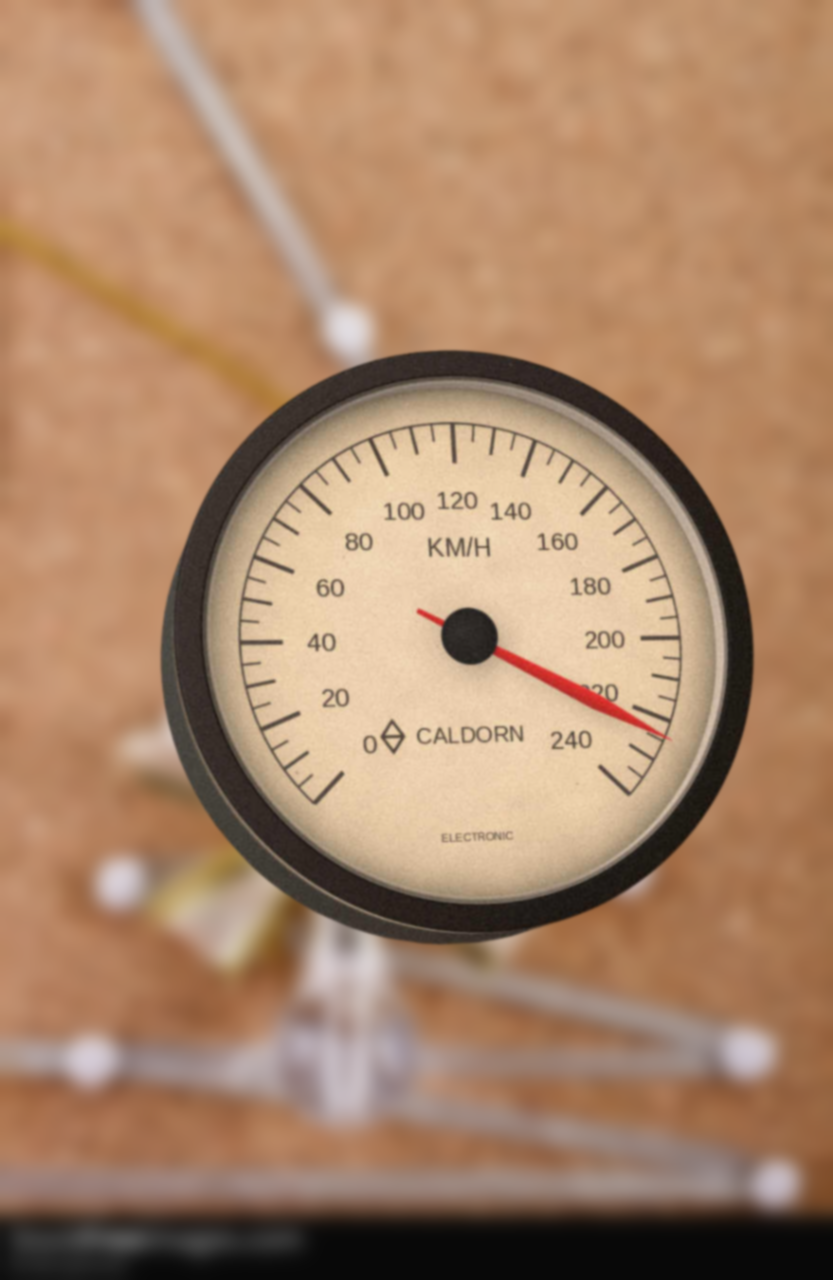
225; km/h
